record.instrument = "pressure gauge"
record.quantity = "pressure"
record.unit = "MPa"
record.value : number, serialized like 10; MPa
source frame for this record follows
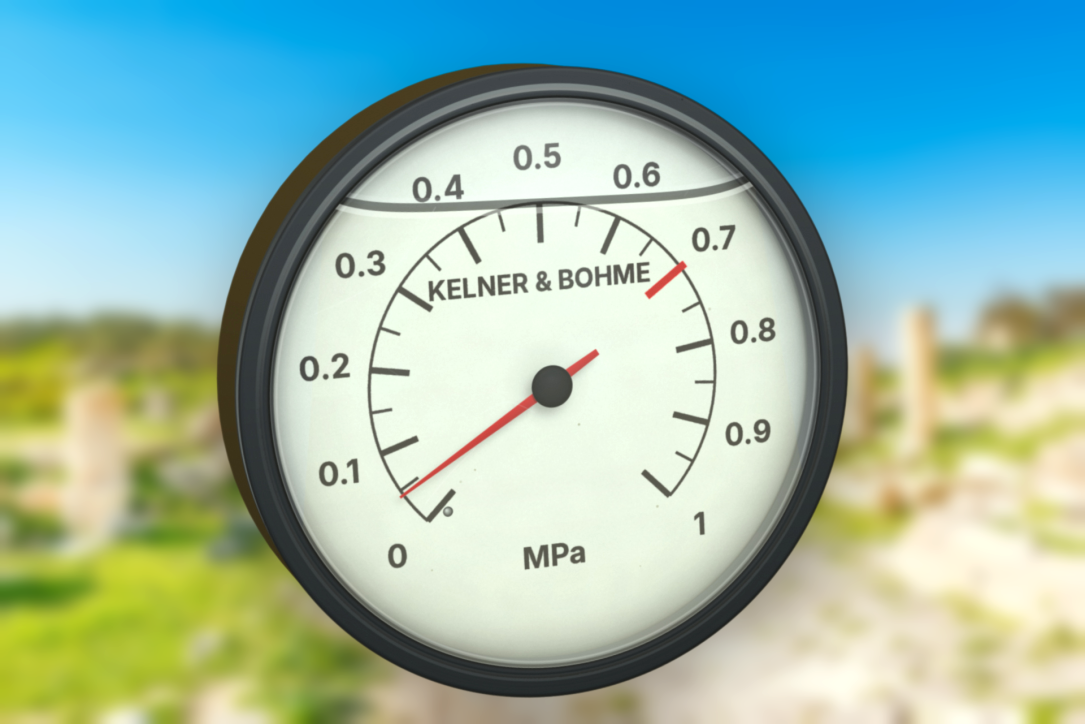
0.05; MPa
